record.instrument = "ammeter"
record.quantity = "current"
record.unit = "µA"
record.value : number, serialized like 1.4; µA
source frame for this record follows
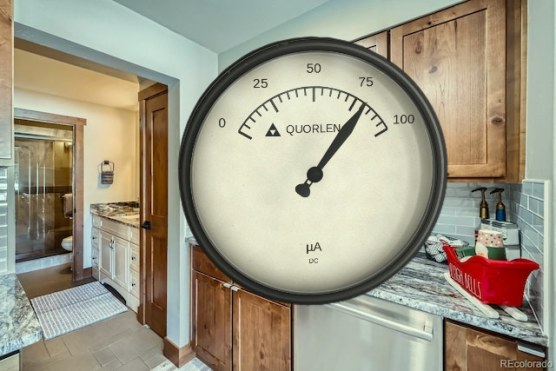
80; µA
